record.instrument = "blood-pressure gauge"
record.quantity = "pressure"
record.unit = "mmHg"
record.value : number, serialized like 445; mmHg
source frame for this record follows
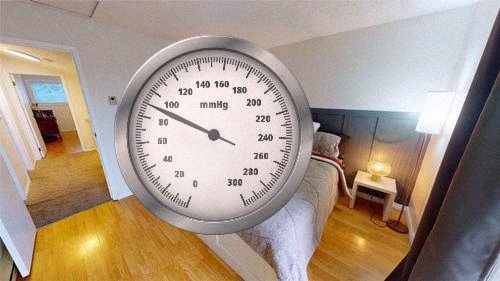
90; mmHg
